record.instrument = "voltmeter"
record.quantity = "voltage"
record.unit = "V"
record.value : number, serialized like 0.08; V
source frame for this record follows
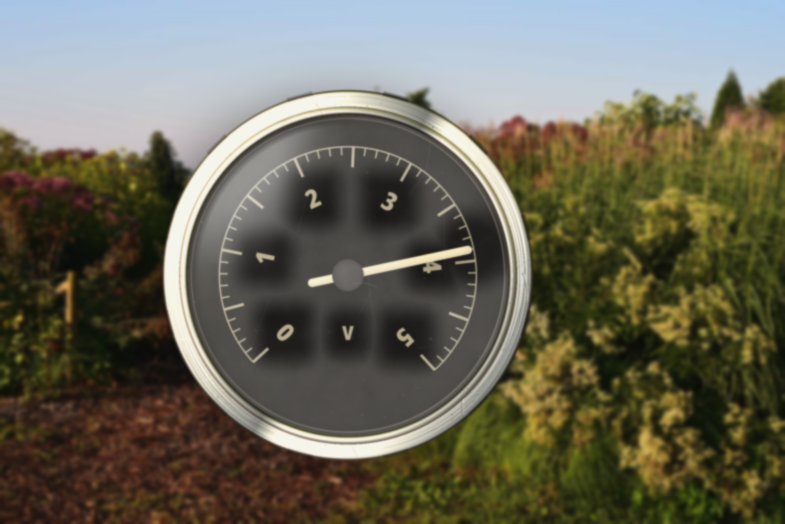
3.9; V
